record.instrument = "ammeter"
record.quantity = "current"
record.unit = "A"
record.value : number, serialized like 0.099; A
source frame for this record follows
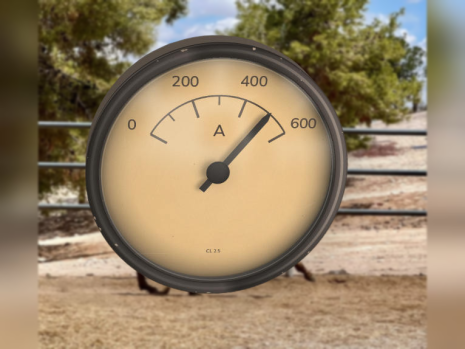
500; A
